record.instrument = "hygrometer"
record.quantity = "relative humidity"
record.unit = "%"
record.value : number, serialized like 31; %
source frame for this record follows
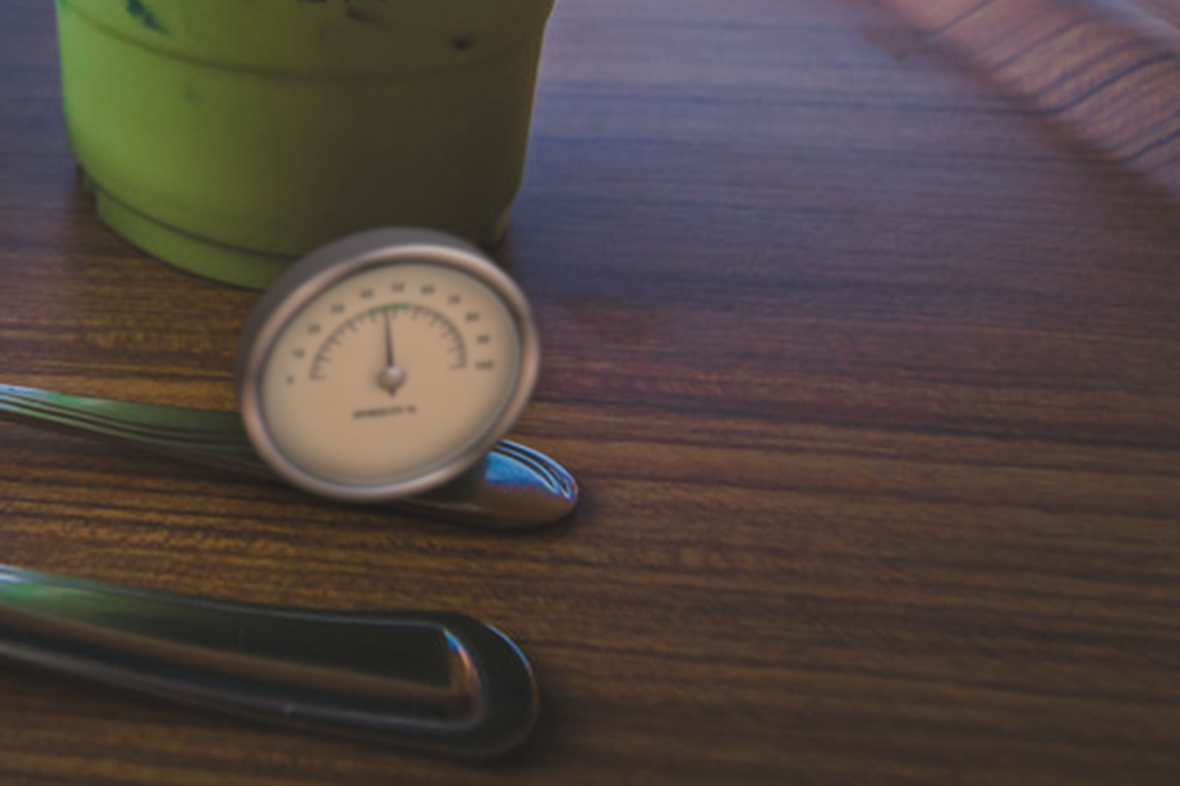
45; %
